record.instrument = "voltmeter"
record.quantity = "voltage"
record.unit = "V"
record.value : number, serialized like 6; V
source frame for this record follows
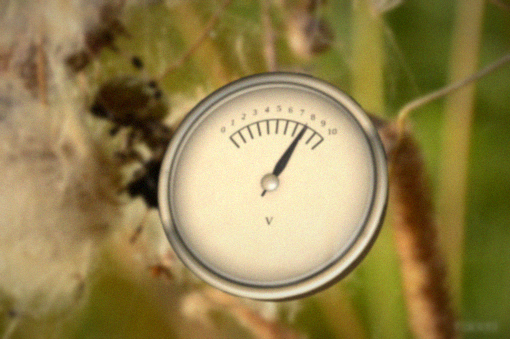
8; V
